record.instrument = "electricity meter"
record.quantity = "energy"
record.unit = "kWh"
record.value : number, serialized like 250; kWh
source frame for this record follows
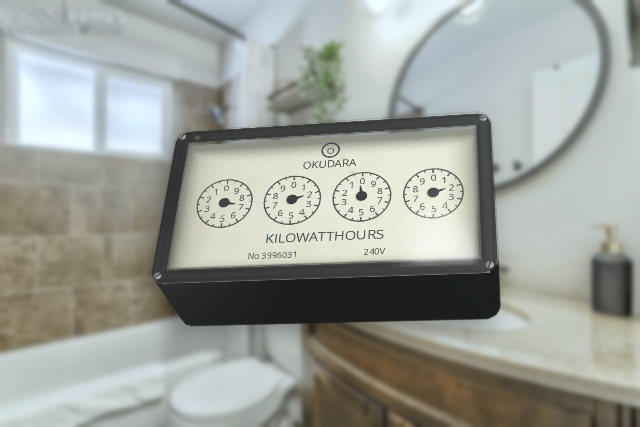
7202; kWh
